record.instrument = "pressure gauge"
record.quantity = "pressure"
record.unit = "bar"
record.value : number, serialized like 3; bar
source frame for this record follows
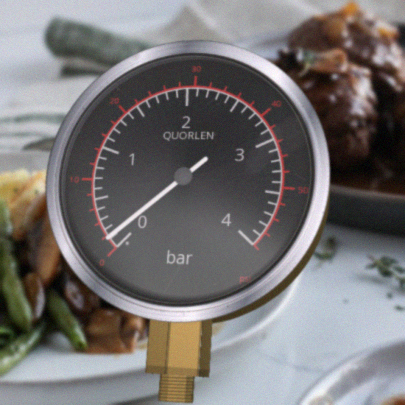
0.1; bar
